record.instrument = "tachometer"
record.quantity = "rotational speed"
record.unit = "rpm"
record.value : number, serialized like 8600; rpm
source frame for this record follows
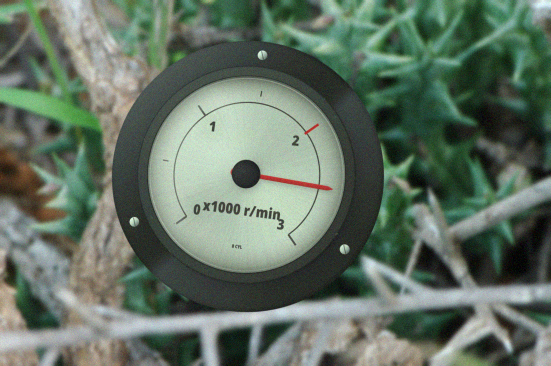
2500; rpm
